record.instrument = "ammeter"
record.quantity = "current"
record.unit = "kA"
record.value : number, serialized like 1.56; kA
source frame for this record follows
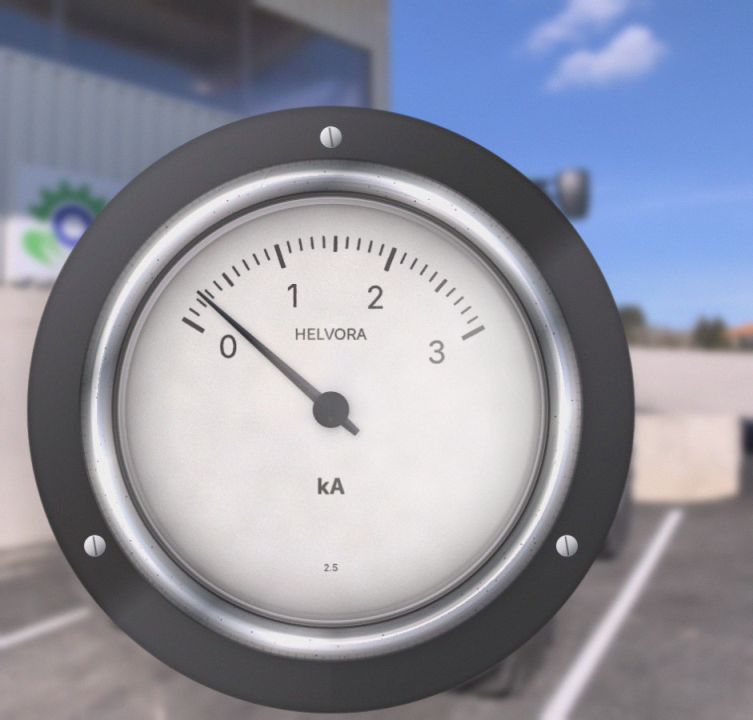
0.25; kA
